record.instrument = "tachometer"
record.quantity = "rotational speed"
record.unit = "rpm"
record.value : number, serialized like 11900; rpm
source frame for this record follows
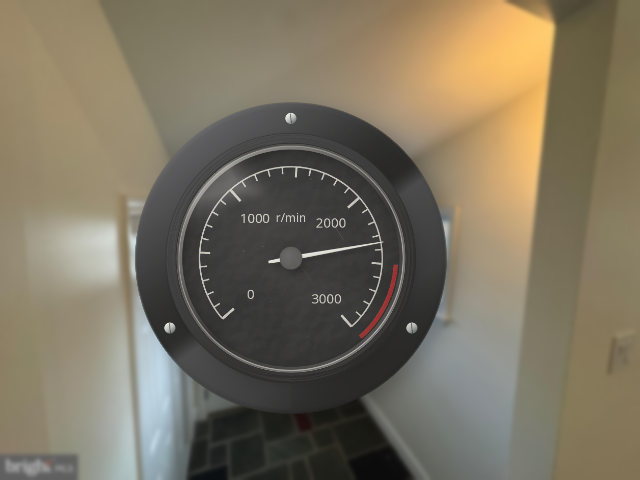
2350; rpm
